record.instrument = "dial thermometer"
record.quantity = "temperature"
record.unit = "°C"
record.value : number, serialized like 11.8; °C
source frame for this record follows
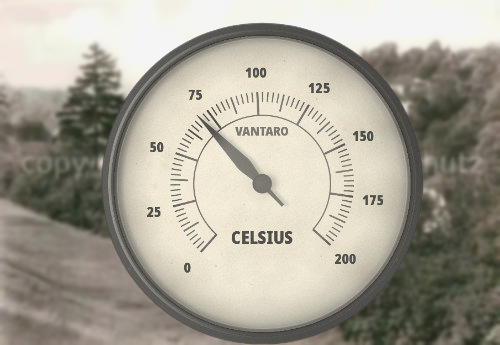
70; °C
